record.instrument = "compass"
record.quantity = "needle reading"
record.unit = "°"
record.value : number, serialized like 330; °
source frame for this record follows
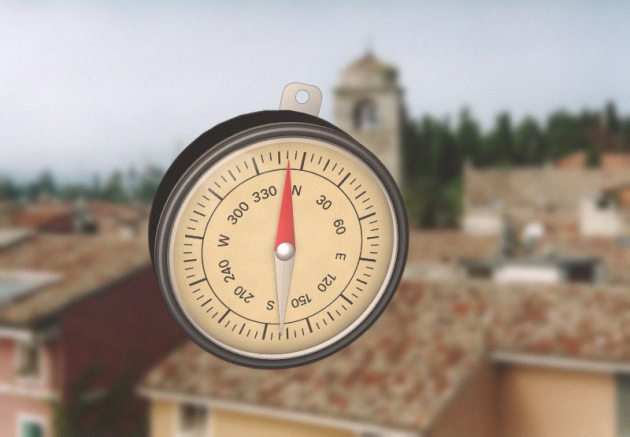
350; °
